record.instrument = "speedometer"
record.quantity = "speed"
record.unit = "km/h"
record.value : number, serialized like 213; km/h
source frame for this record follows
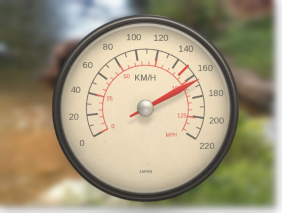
165; km/h
